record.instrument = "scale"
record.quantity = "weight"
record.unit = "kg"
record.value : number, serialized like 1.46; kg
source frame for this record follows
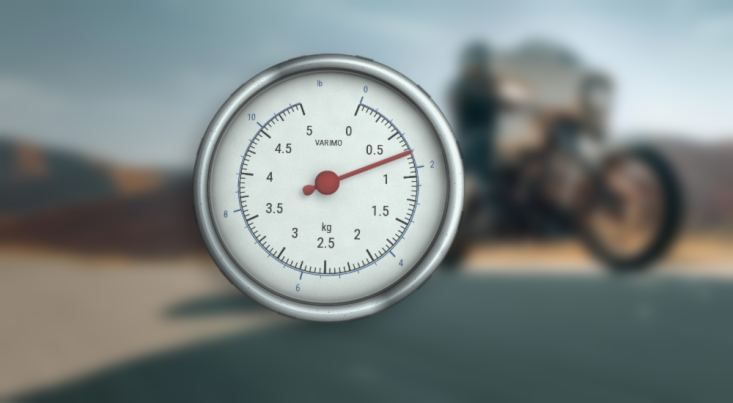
0.75; kg
